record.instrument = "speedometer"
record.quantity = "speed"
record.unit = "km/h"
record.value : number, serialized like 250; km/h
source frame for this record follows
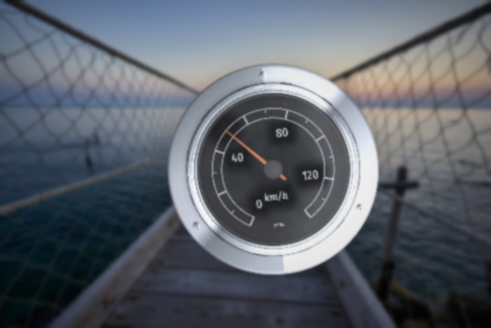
50; km/h
